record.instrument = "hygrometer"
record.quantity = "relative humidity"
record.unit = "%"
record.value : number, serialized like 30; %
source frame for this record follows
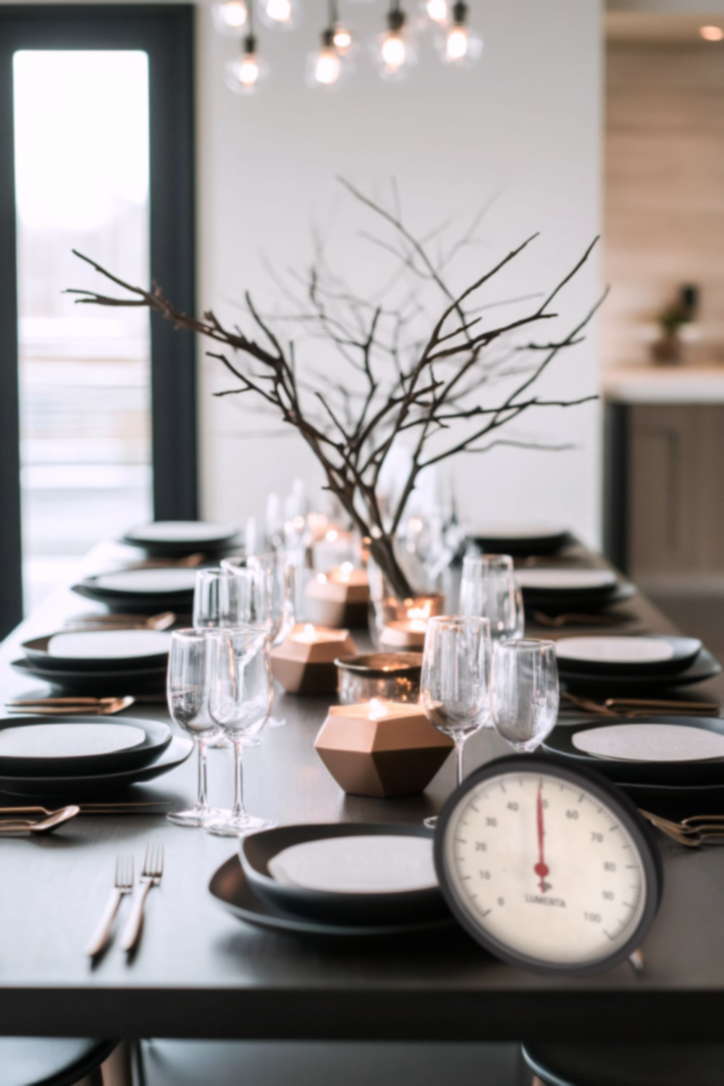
50; %
